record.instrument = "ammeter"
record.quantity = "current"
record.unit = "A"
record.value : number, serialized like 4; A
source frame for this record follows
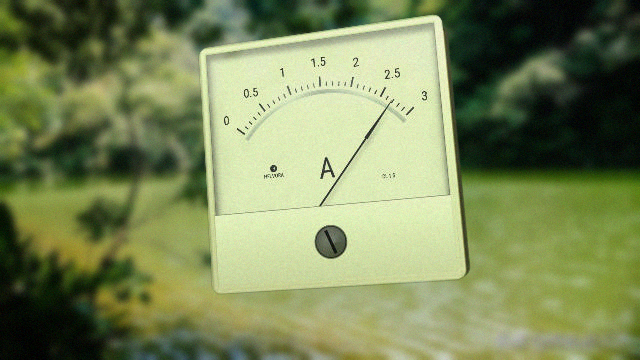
2.7; A
